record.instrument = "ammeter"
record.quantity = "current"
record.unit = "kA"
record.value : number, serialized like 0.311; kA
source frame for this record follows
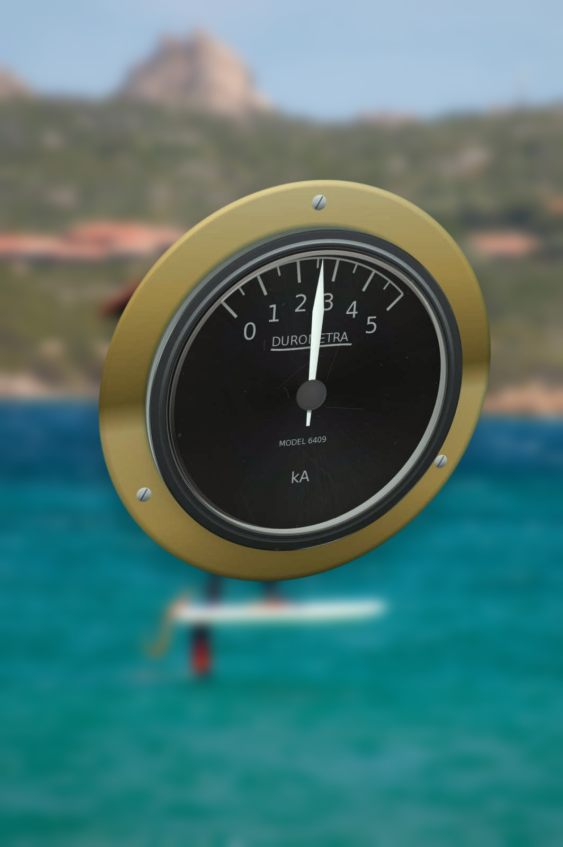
2.5; kA
